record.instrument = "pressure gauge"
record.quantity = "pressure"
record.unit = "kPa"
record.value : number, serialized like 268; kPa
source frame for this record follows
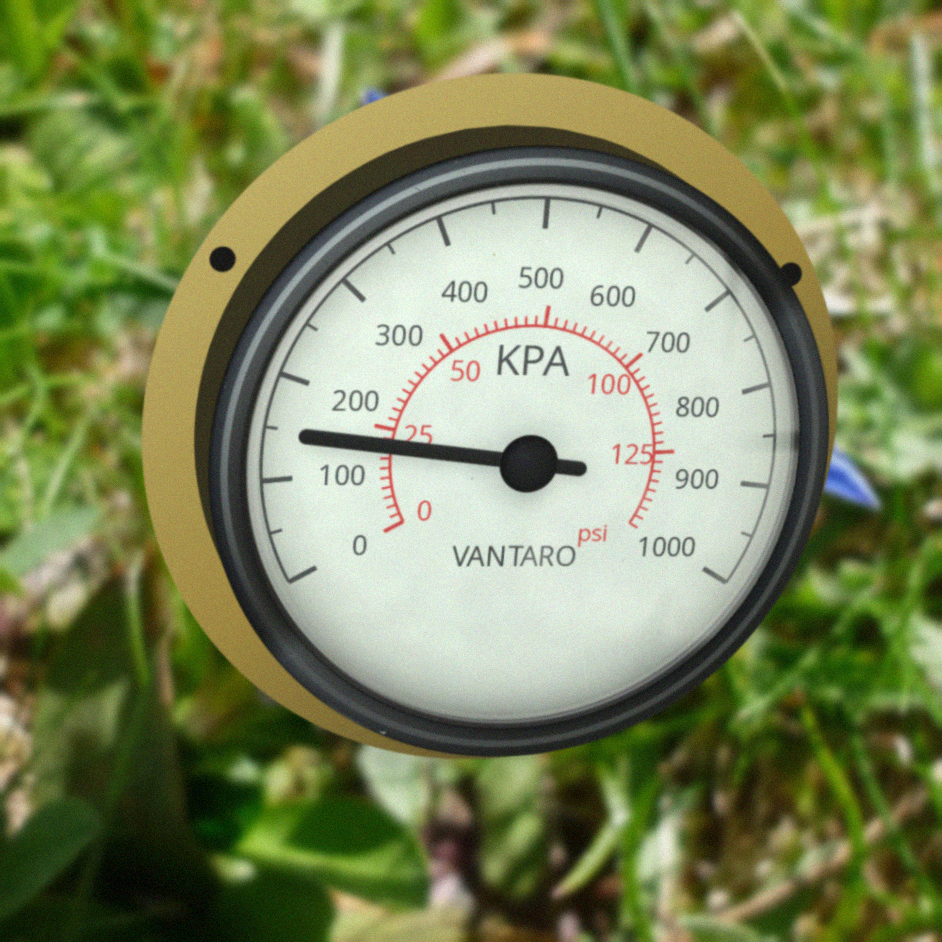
150; kPa
